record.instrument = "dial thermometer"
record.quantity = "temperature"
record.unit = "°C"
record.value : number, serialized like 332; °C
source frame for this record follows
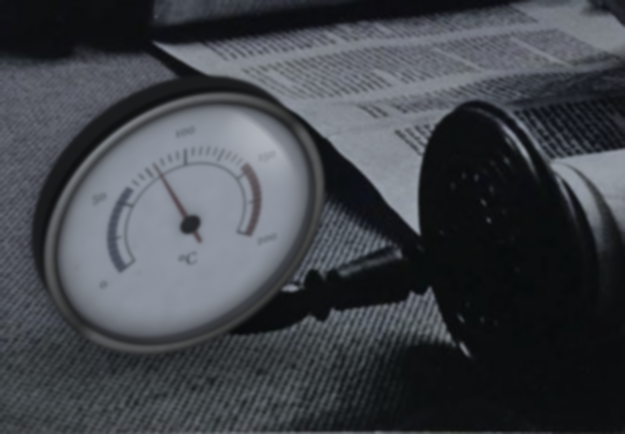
80; °C
